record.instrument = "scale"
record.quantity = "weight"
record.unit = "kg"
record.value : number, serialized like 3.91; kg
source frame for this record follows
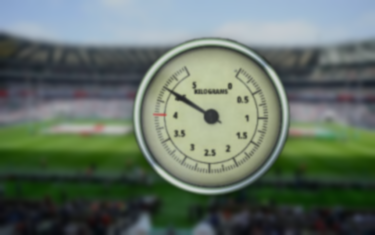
4.5; kg
